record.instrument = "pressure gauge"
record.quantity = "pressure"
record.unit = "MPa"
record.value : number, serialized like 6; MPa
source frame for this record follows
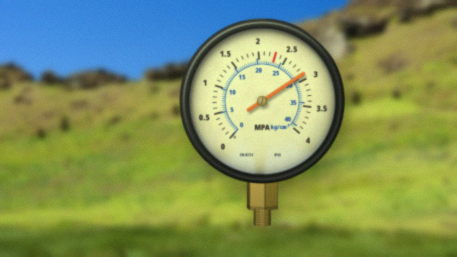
2.9; MPa
